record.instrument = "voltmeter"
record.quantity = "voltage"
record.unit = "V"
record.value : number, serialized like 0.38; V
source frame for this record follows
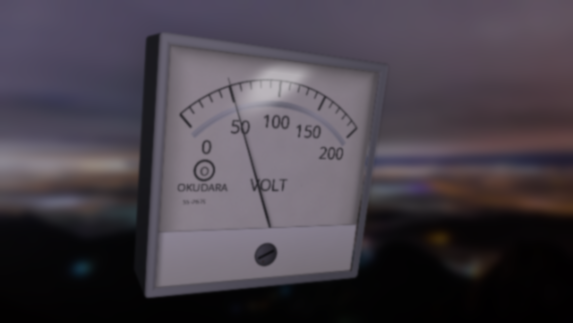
50; V
